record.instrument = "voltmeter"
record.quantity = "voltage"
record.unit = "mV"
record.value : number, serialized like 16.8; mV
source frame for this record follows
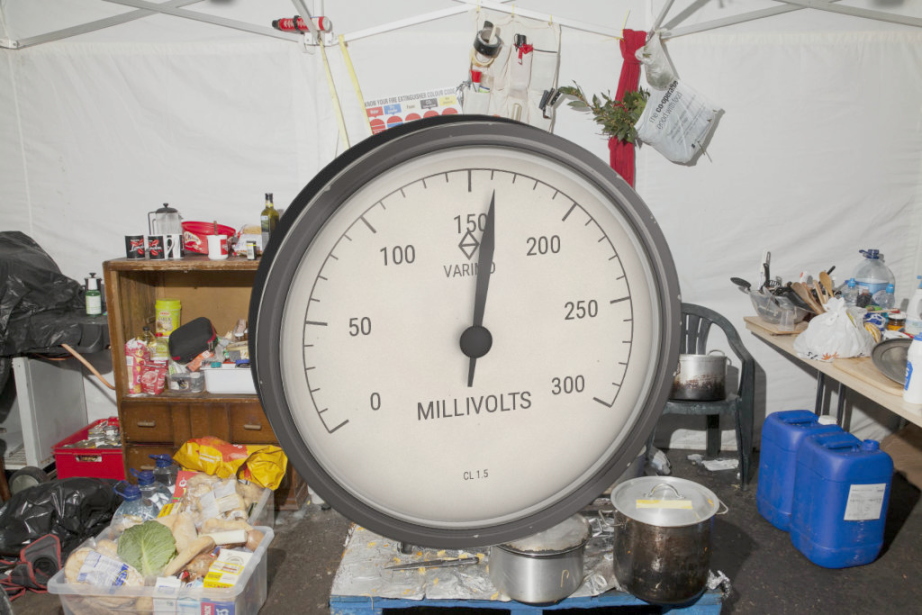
160; mV
